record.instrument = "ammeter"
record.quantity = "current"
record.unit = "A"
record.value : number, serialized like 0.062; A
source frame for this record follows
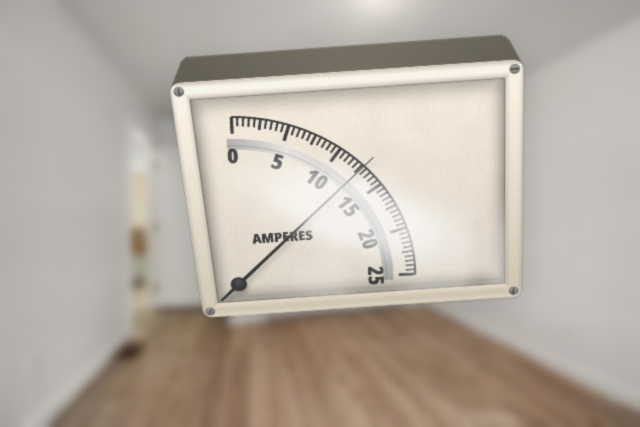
12.5; A
